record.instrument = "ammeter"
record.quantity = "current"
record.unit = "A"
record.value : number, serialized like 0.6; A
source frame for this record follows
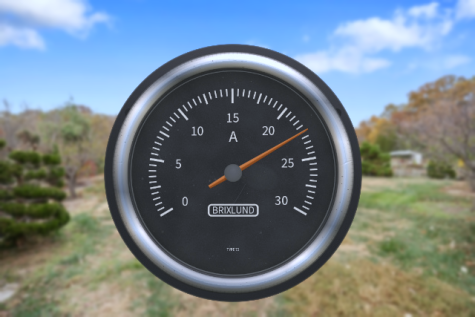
22.5; A
